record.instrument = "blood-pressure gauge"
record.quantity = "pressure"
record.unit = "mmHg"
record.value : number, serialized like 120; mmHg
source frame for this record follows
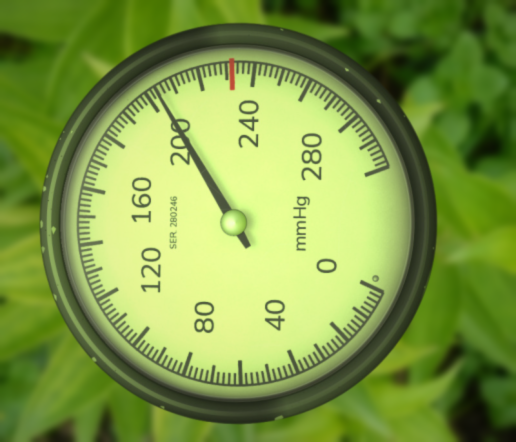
204; mmHg
